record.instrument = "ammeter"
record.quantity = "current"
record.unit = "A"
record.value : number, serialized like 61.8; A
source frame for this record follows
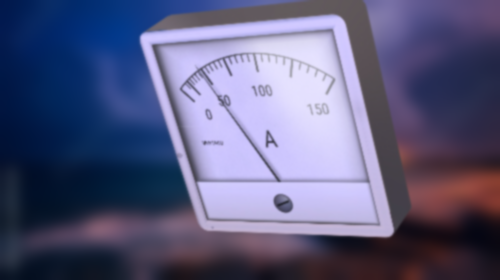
50; A
